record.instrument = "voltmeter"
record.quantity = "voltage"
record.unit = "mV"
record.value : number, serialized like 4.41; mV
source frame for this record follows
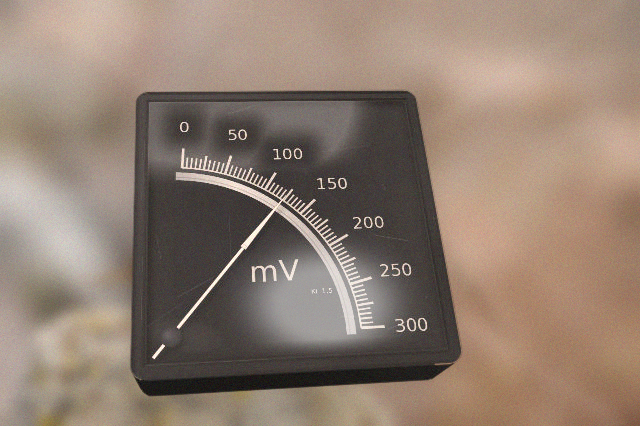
125; mV
